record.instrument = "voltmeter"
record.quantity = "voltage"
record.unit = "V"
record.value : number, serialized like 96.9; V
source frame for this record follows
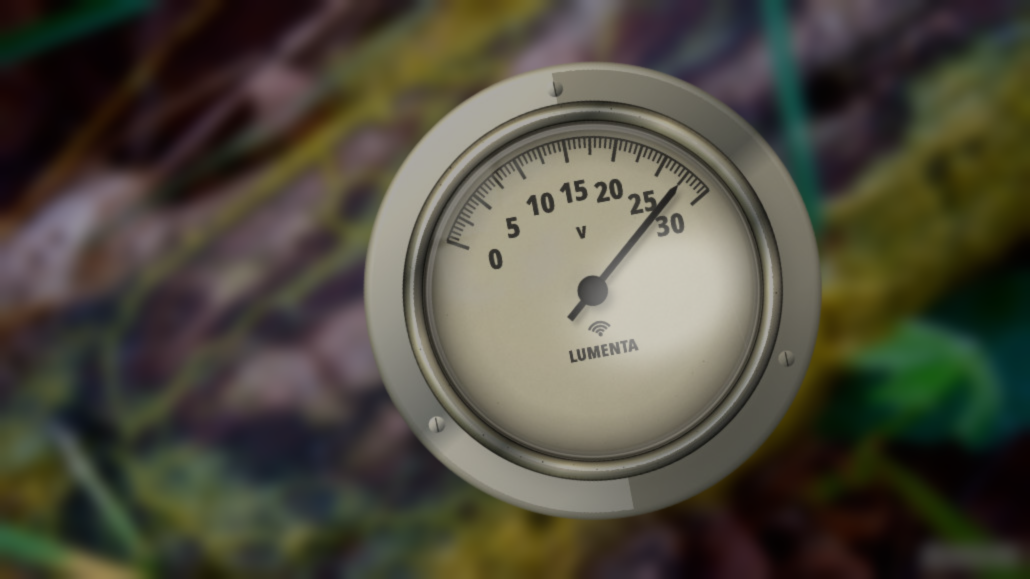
27.5; V
